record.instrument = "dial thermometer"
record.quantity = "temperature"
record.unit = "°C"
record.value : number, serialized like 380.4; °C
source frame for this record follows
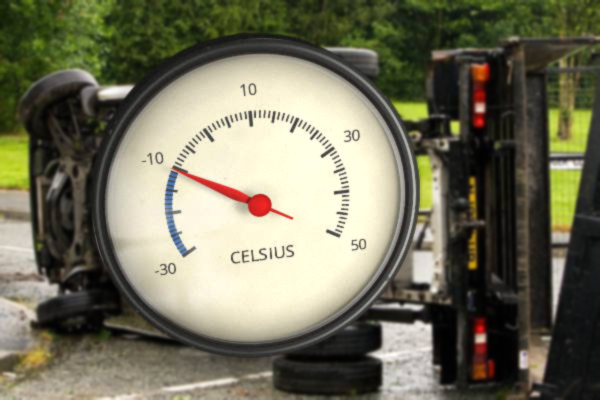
-10; °C
